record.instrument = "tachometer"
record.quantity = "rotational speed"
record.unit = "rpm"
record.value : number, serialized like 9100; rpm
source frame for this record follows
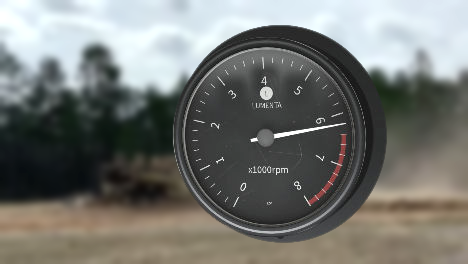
6200; rpm
